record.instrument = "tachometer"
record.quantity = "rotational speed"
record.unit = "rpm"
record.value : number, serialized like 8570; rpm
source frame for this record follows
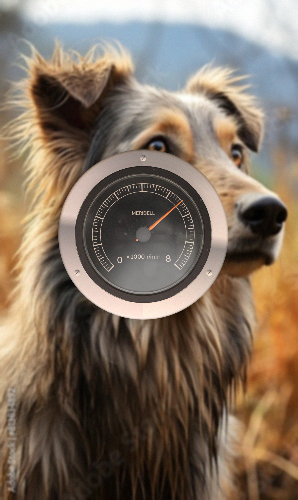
5500; rpm
